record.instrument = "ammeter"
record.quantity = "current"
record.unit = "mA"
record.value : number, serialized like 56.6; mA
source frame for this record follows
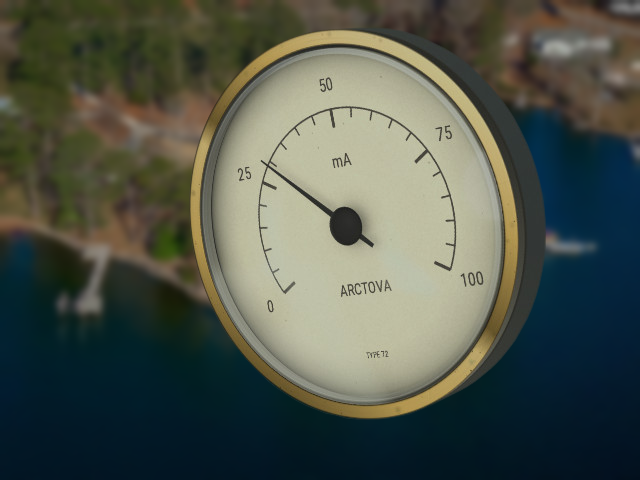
30; mA
